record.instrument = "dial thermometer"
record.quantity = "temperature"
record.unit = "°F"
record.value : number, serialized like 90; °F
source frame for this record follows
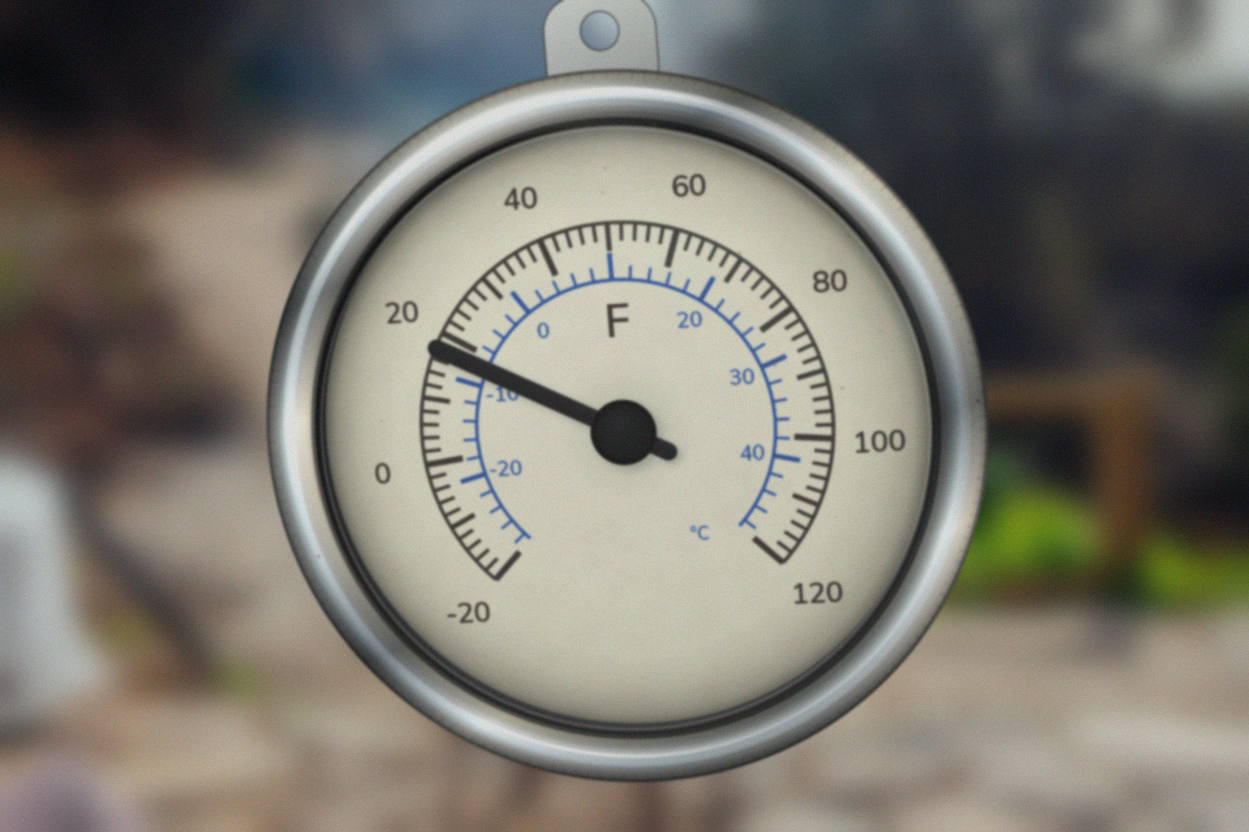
18; °F
